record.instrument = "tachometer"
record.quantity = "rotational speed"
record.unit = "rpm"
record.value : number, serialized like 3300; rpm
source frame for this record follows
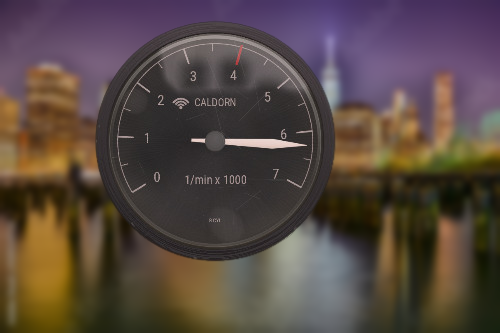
6250; rpm
